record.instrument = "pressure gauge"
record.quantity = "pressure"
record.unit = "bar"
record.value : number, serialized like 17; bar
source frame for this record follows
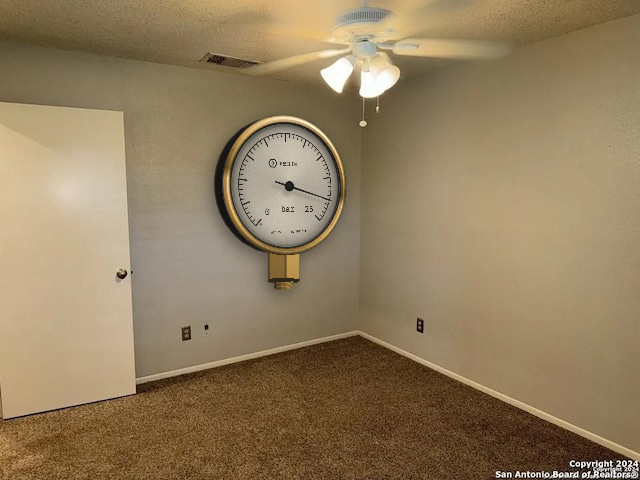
22.5; bar
